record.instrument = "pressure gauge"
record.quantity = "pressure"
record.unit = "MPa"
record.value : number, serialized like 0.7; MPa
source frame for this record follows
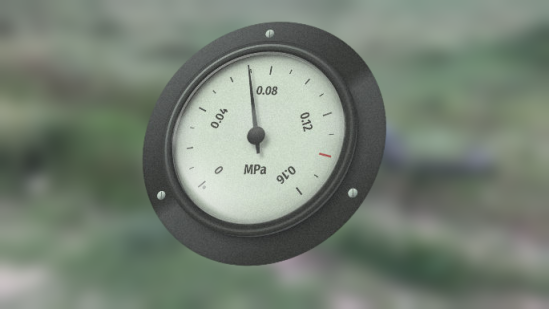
0.07; MPa
